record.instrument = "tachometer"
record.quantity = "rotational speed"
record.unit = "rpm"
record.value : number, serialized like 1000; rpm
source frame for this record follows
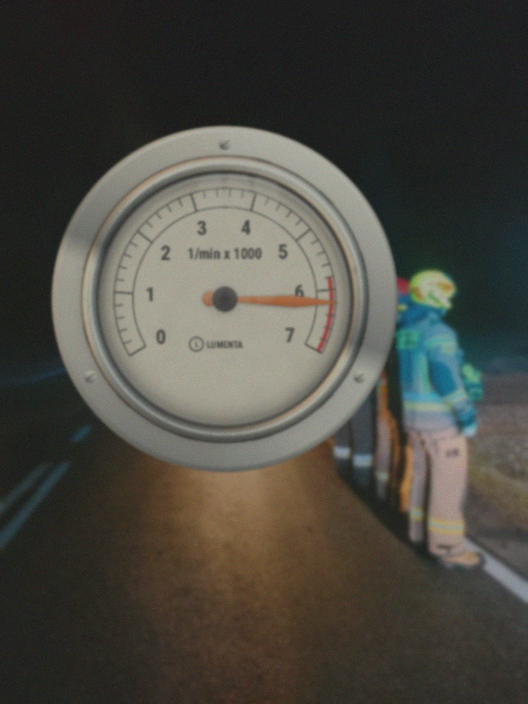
6200; rpm
